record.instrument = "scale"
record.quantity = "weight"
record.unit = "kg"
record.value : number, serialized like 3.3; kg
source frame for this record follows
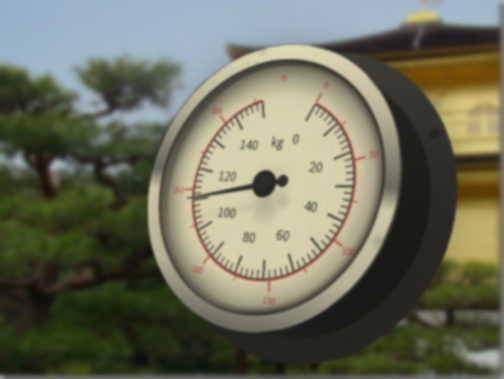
110; kg
